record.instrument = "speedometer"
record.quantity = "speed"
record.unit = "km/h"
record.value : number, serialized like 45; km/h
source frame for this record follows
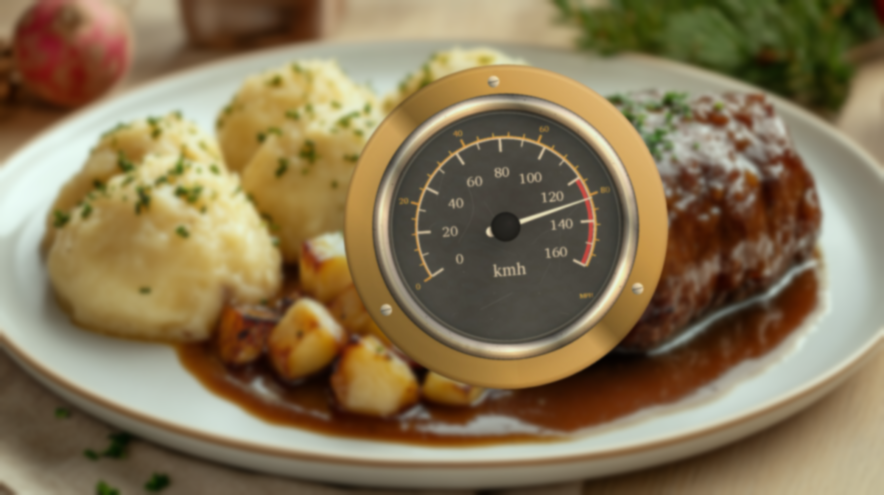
130; km/h
